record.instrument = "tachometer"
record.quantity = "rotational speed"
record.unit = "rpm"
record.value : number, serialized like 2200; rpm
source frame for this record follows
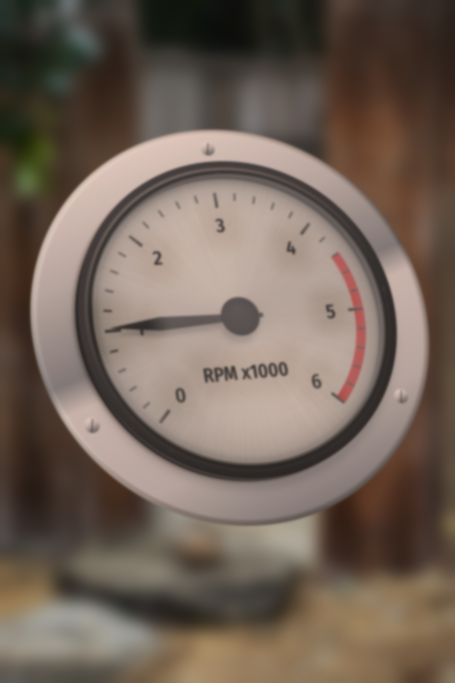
1000; rpm
